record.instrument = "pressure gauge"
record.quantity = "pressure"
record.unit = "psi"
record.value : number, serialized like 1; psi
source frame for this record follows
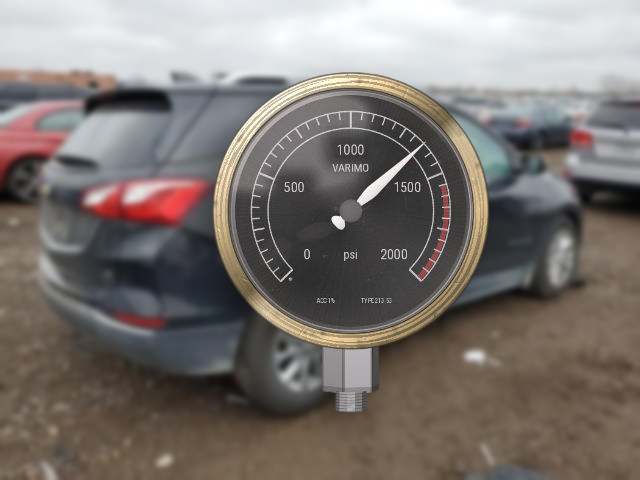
1350; psi
